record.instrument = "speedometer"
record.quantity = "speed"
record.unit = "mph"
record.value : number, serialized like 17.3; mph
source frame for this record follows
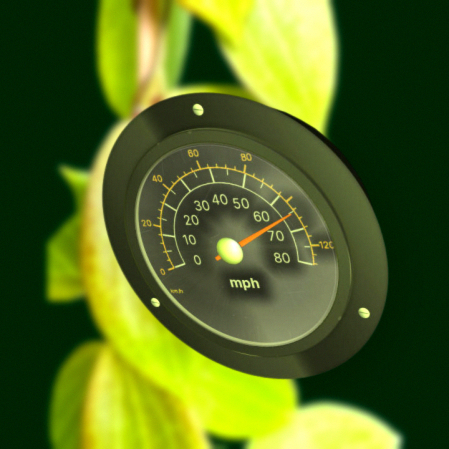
65; mph
